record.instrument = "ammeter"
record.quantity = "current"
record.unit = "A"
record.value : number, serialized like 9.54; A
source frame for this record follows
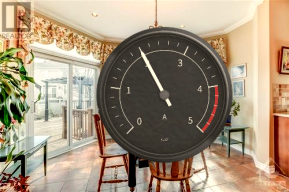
2; A
